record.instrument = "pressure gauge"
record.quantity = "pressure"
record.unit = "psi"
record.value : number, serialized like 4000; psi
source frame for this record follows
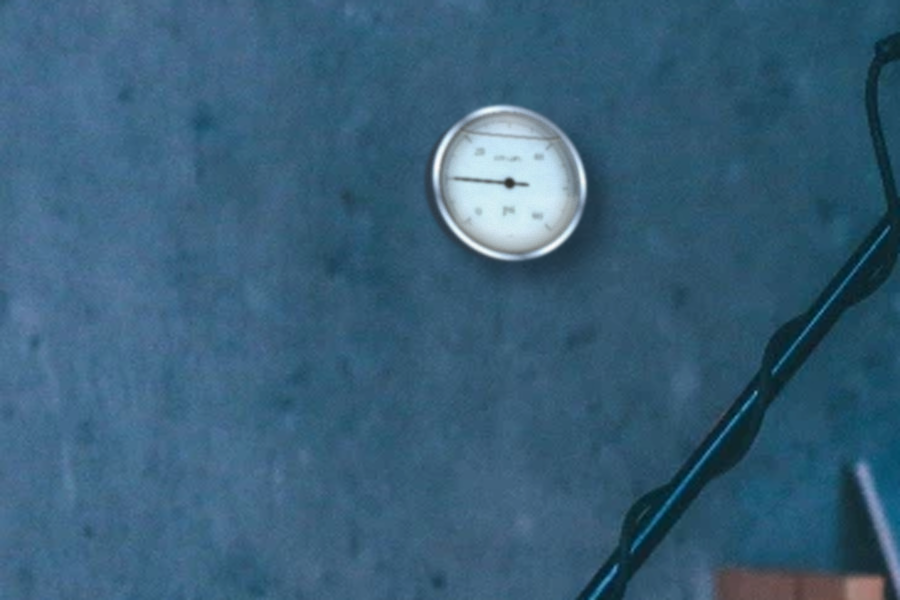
10; psi
